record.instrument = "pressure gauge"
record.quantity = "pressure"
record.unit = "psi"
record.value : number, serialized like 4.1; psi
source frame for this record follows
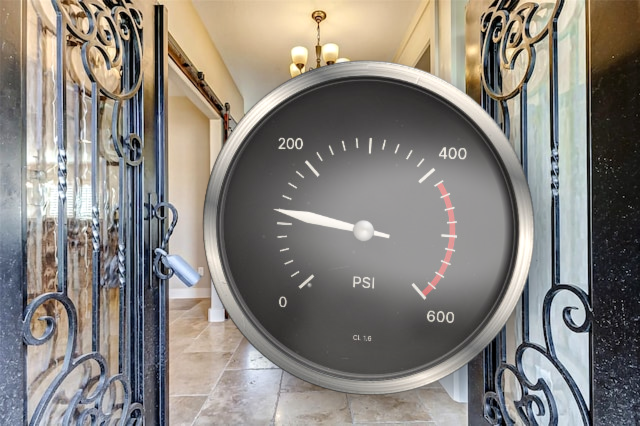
120; psi
